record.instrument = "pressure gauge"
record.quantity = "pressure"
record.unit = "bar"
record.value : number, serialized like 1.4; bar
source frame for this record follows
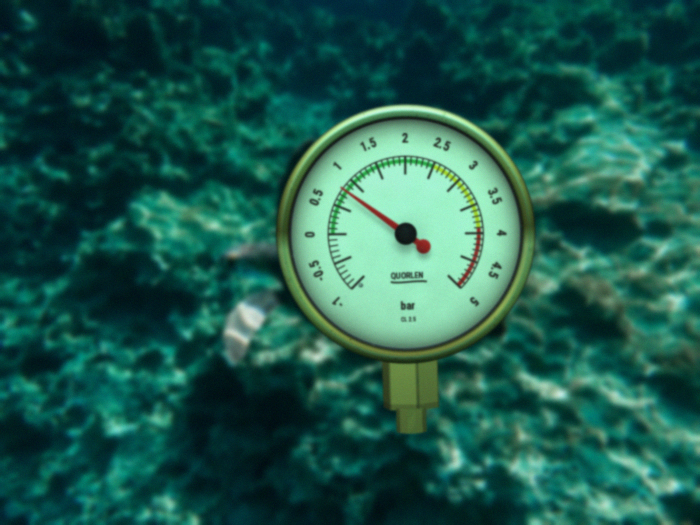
0.8; bar
